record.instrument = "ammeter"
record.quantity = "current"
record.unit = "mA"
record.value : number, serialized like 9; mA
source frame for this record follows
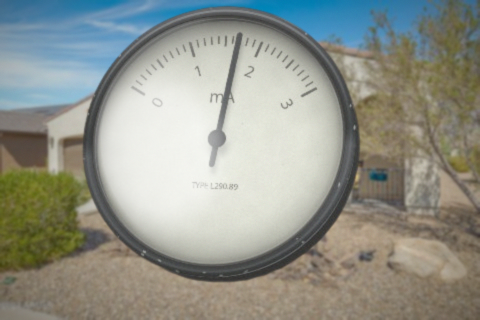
1.7; mA
